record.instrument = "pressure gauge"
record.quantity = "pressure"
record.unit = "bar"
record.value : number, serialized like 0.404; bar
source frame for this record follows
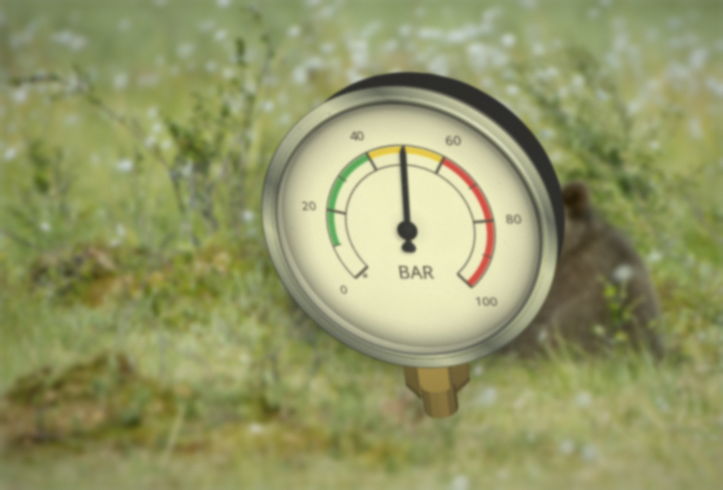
50; bar
